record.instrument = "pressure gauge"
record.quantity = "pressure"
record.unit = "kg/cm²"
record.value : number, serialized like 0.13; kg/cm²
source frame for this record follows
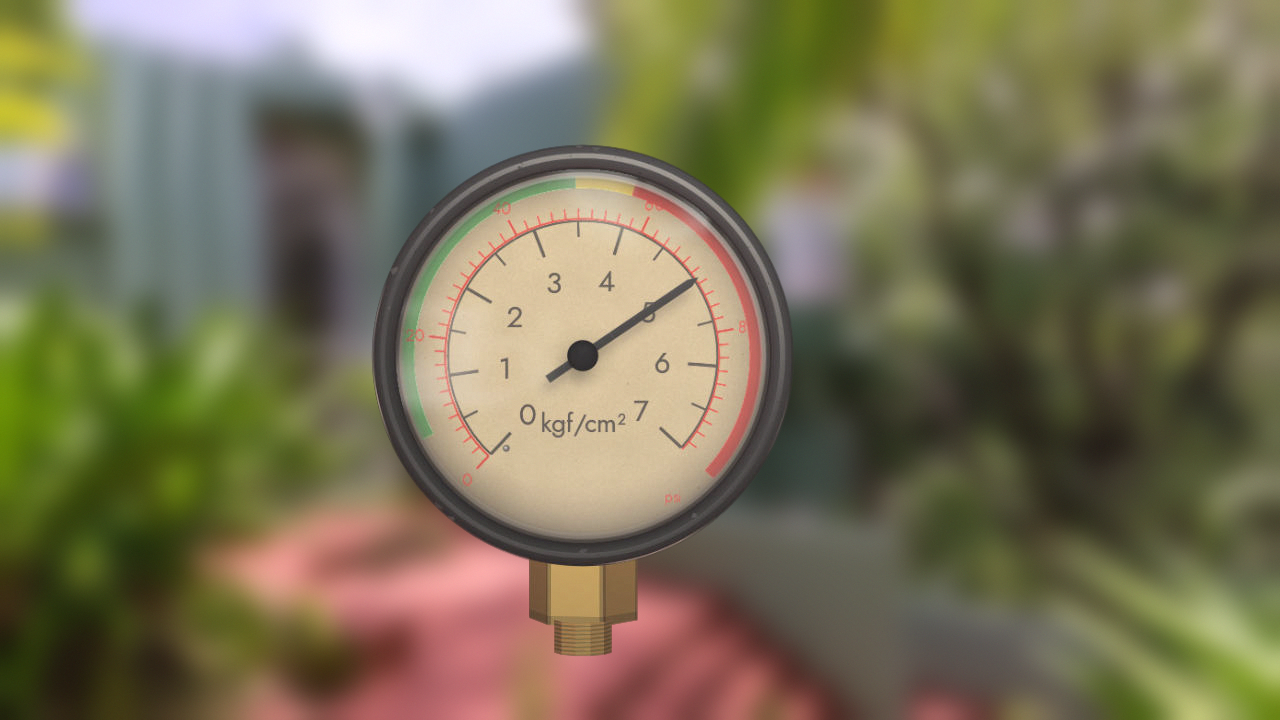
5; kg/cm²
